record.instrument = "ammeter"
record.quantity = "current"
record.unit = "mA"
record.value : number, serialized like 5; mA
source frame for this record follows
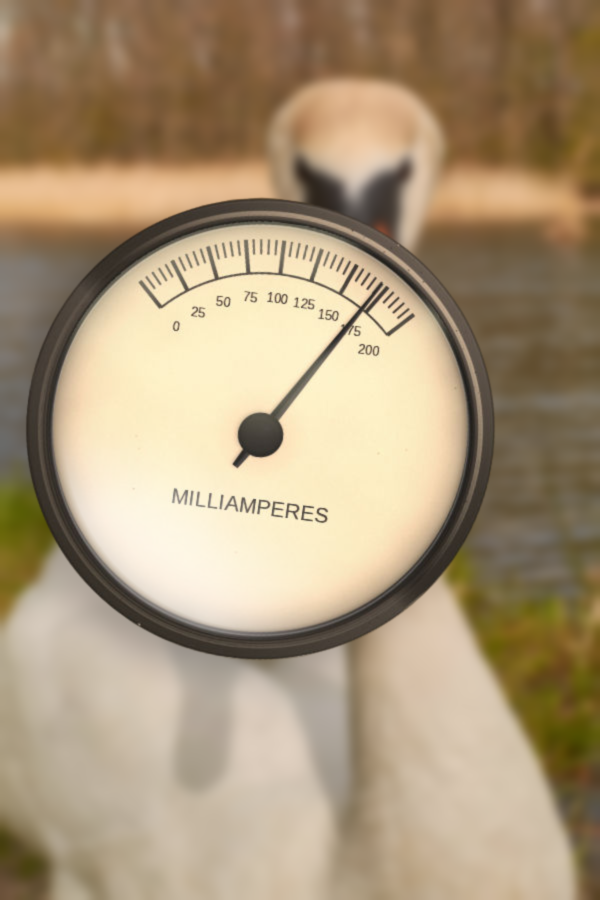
170; mA
